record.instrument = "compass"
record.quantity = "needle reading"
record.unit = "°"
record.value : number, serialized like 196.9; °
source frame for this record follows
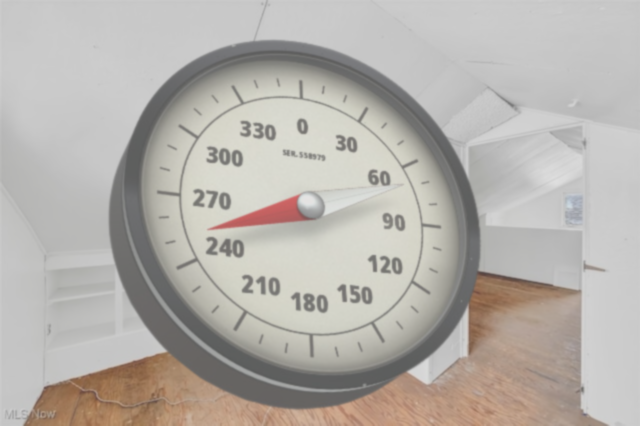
250; °
